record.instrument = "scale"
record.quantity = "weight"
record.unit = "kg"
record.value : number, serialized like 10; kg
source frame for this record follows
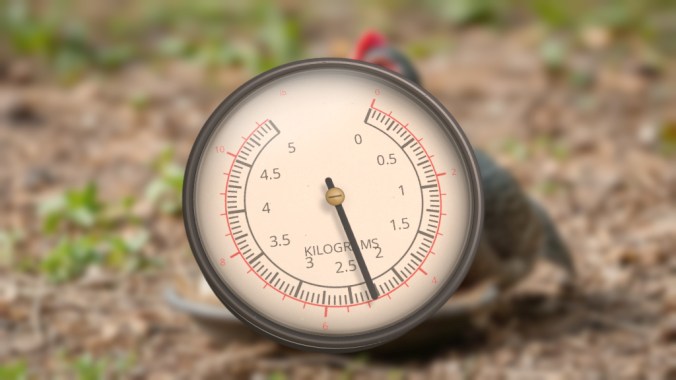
2.3; kg
